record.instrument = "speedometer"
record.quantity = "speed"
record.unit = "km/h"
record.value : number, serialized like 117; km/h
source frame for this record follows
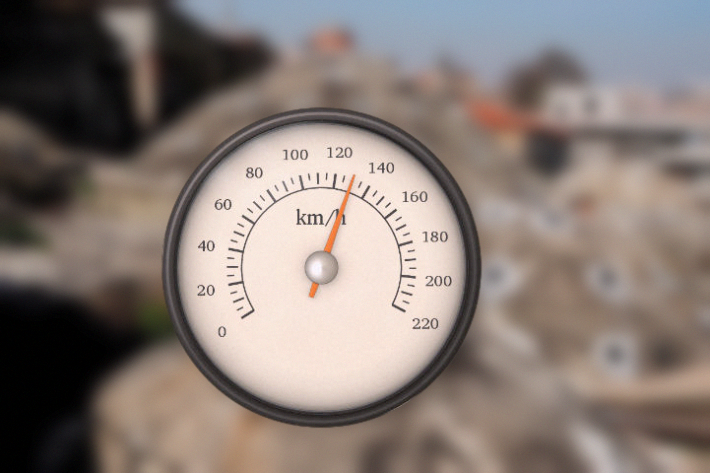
130; km/h
